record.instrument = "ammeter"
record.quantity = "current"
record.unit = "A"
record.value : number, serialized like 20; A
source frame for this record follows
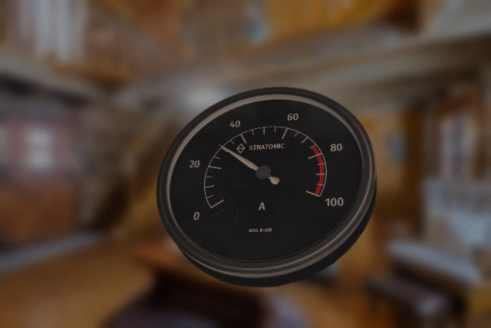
30; A
